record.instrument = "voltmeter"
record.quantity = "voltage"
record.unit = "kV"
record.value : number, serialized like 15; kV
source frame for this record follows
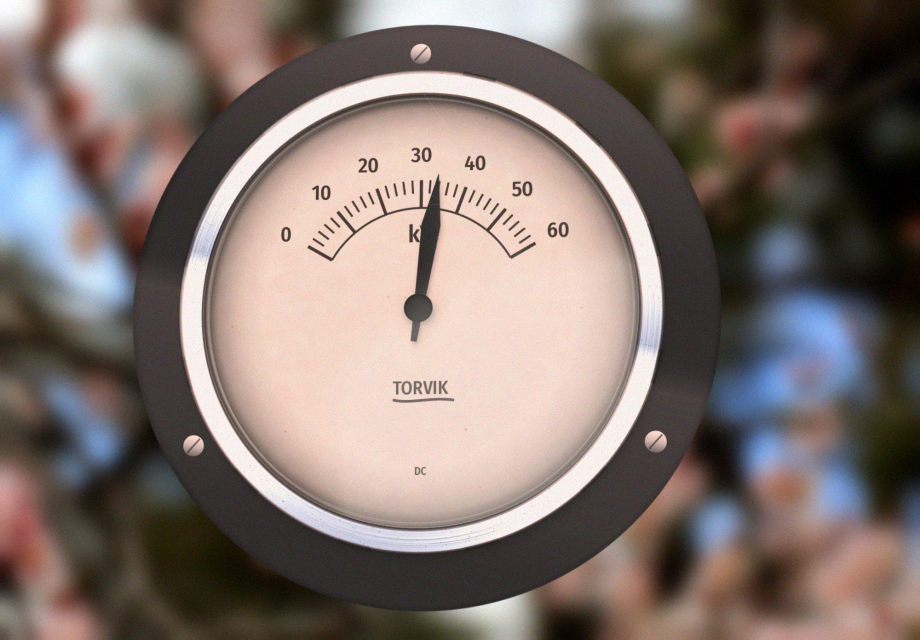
34; kV
